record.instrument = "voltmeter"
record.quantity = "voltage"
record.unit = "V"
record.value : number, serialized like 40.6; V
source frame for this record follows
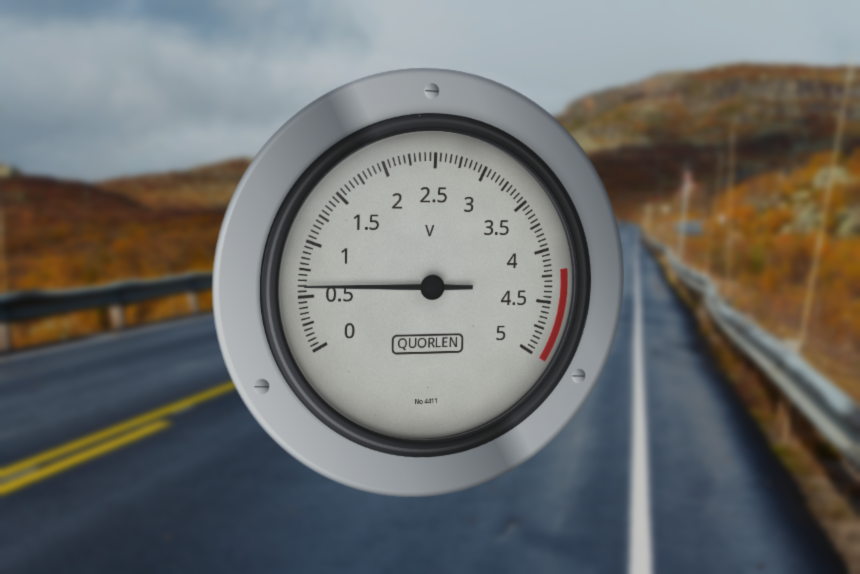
0.6; V
